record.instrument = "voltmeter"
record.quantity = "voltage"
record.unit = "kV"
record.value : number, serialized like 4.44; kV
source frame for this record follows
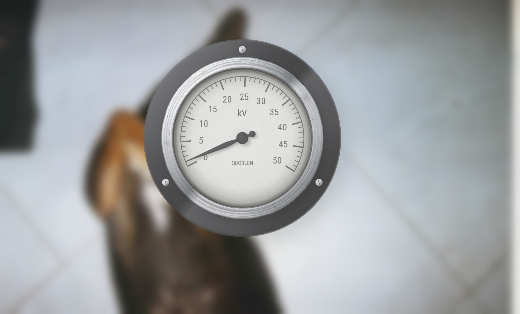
1; kV
